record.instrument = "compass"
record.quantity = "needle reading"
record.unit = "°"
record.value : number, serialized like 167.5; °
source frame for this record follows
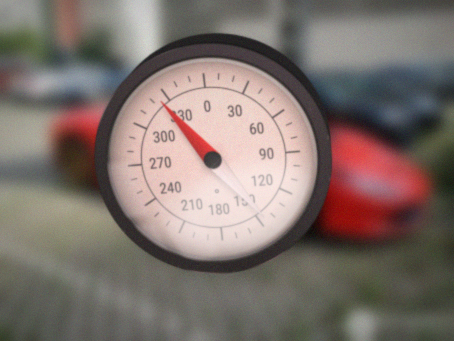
325; °
